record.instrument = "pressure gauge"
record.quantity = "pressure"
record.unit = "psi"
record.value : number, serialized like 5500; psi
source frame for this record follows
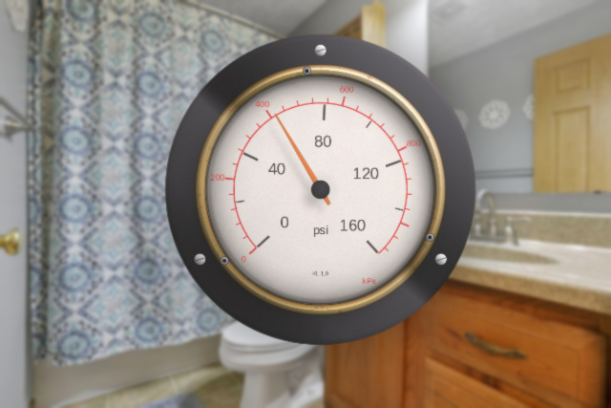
60; psi
